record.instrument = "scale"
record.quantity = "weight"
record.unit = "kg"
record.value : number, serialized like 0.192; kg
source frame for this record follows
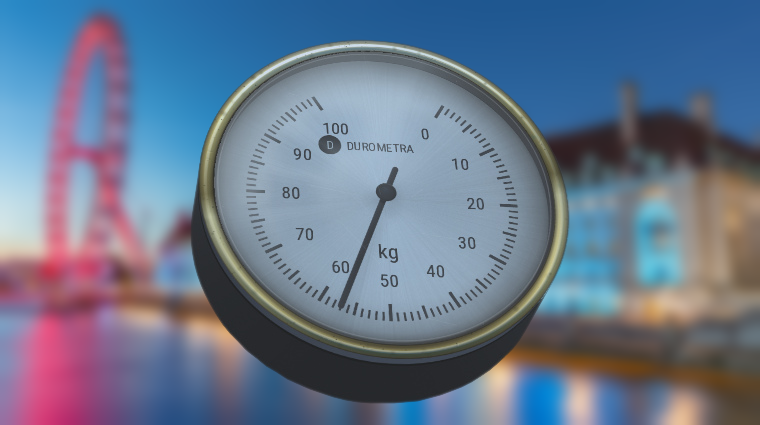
57; kg
